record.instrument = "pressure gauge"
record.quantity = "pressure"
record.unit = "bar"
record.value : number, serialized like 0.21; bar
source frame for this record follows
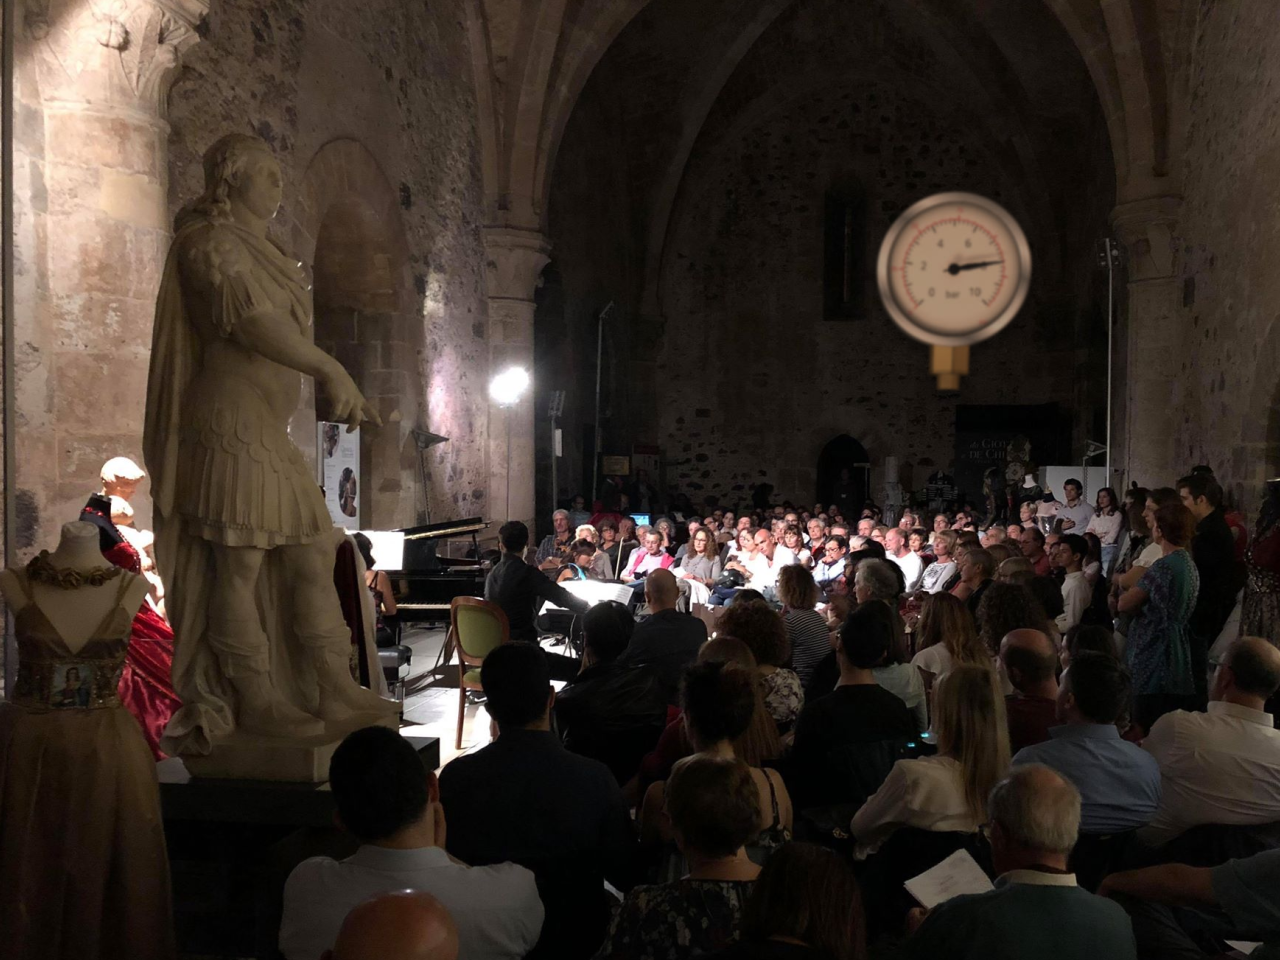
8; bar
